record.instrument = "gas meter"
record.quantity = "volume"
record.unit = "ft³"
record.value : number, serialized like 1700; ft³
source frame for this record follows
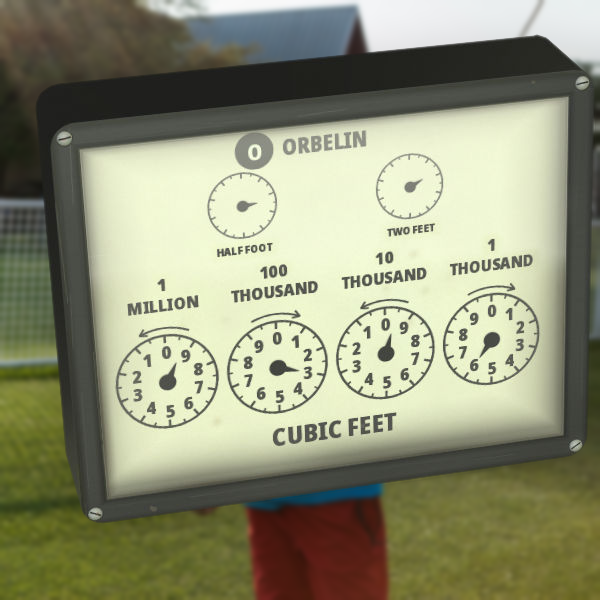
929600; ft³
